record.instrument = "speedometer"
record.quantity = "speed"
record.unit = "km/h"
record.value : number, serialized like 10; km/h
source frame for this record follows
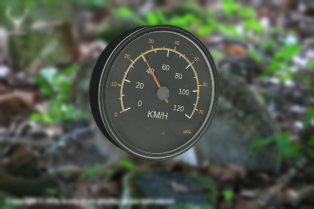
40; km/h
